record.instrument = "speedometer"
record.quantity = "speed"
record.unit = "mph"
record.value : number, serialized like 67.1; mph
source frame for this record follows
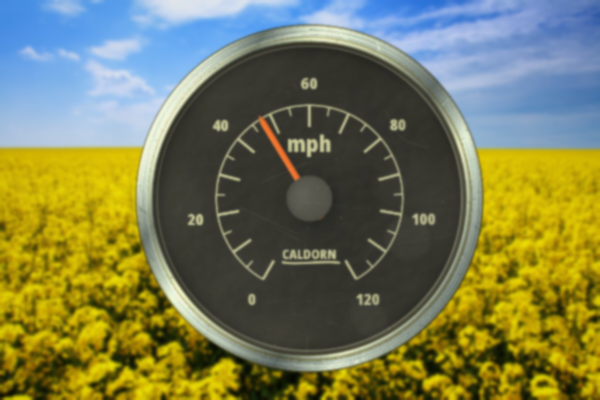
47.5; mph
